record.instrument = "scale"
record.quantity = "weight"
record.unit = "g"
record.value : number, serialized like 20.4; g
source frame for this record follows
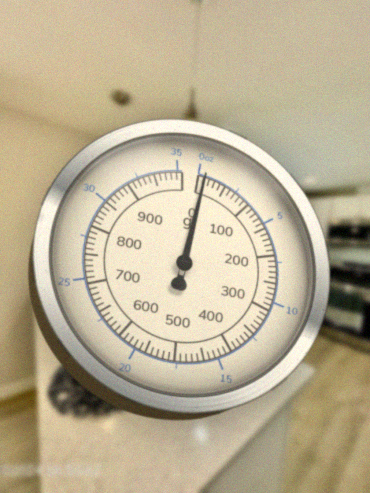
10; g
